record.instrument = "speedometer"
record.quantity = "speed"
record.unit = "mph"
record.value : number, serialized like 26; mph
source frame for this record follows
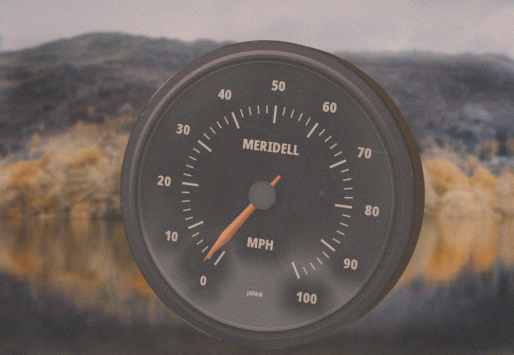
2; mph
